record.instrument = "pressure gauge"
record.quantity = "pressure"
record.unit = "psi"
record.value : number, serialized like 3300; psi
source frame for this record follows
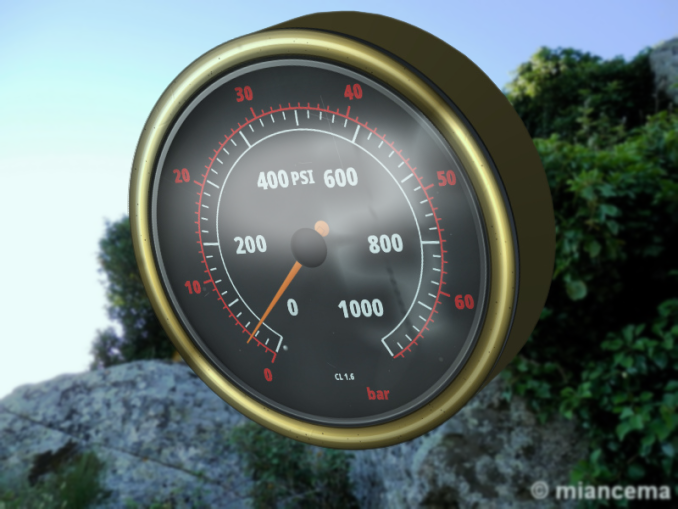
40; psi
